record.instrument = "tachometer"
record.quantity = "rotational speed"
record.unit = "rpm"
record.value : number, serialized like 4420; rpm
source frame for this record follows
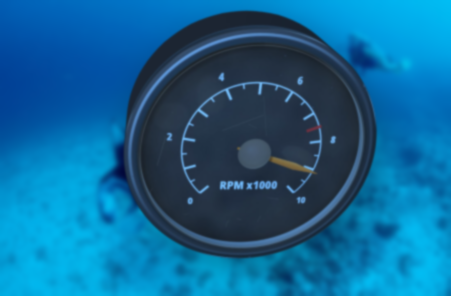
9000; rpm
